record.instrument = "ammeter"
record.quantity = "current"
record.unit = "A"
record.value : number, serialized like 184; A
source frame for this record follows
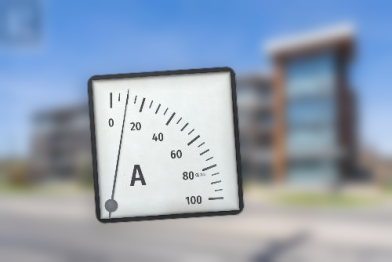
10; A
